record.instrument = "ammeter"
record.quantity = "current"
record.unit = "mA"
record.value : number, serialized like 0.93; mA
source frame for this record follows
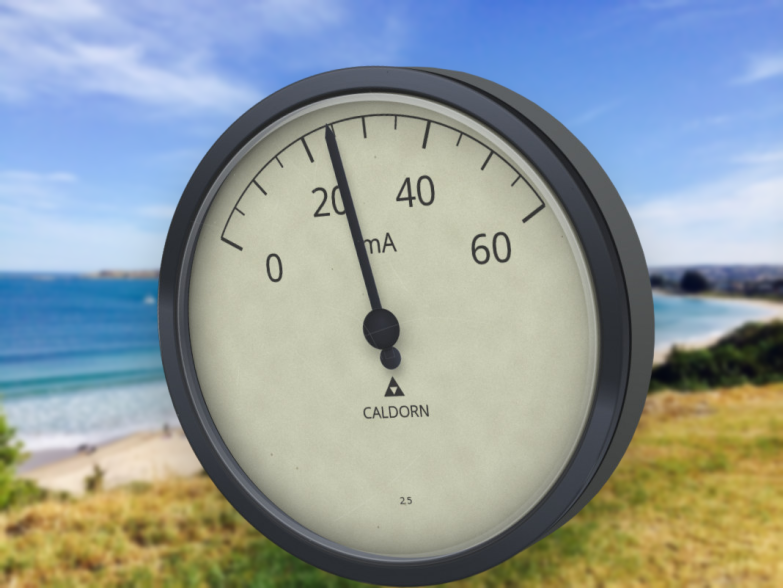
25; mA
